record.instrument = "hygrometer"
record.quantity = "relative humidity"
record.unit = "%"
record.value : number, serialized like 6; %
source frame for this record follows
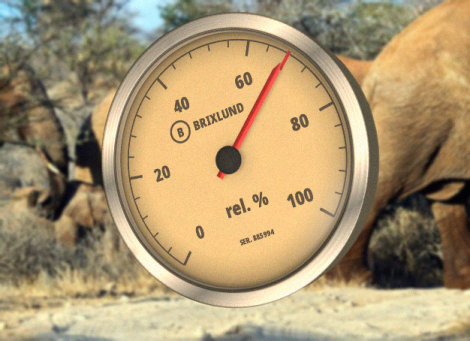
68; %
